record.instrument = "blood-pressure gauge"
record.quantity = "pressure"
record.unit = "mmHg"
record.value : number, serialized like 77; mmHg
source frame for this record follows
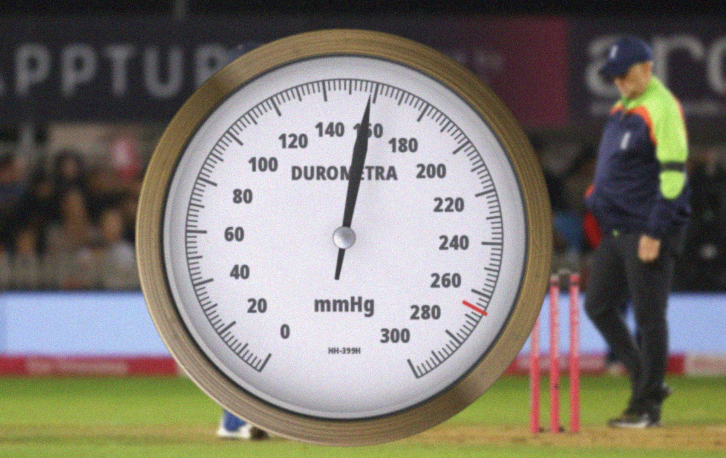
158; mmHg
